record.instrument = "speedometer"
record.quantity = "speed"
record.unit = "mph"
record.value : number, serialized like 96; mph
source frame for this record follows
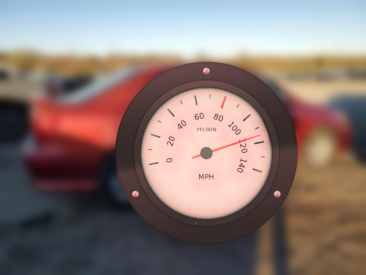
115; mph
